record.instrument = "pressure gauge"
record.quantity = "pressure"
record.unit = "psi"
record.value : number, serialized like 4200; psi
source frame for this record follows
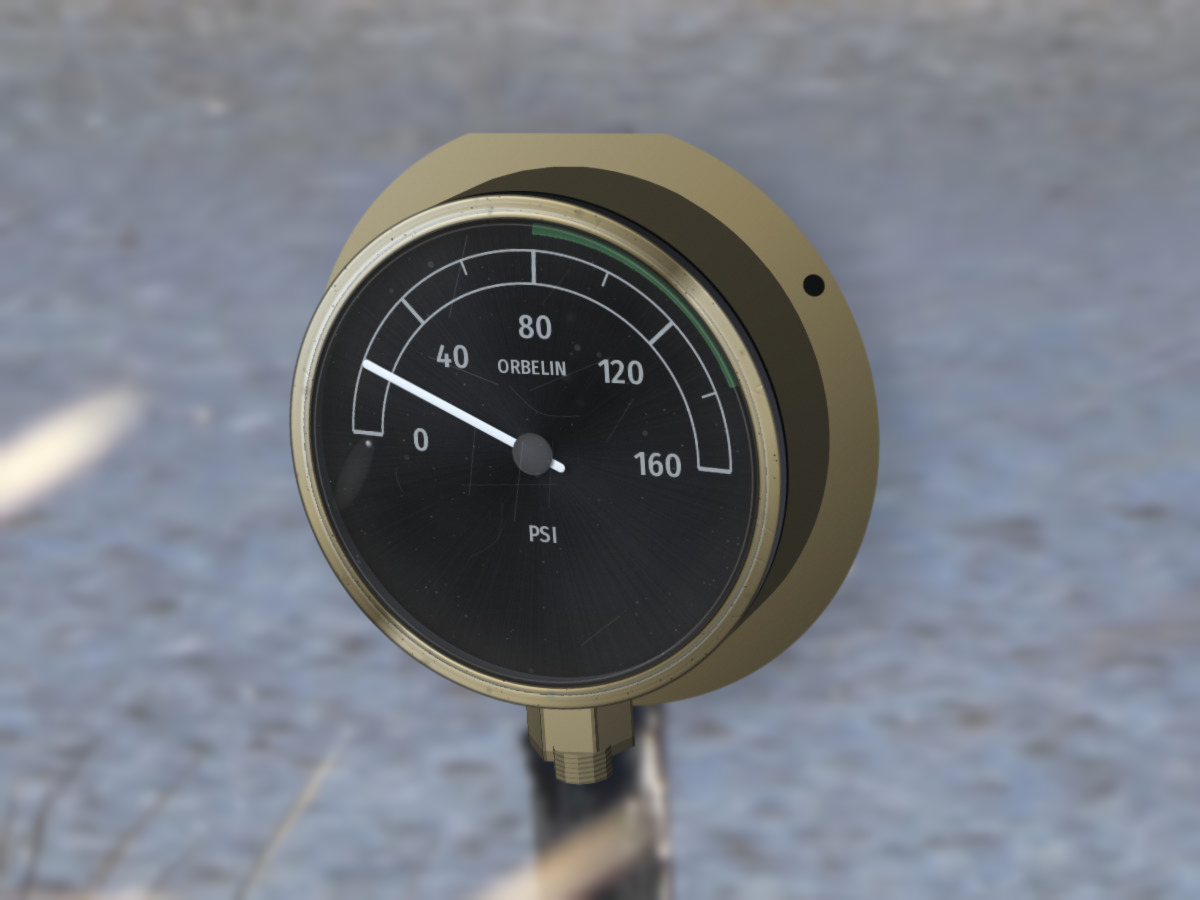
20; psi
